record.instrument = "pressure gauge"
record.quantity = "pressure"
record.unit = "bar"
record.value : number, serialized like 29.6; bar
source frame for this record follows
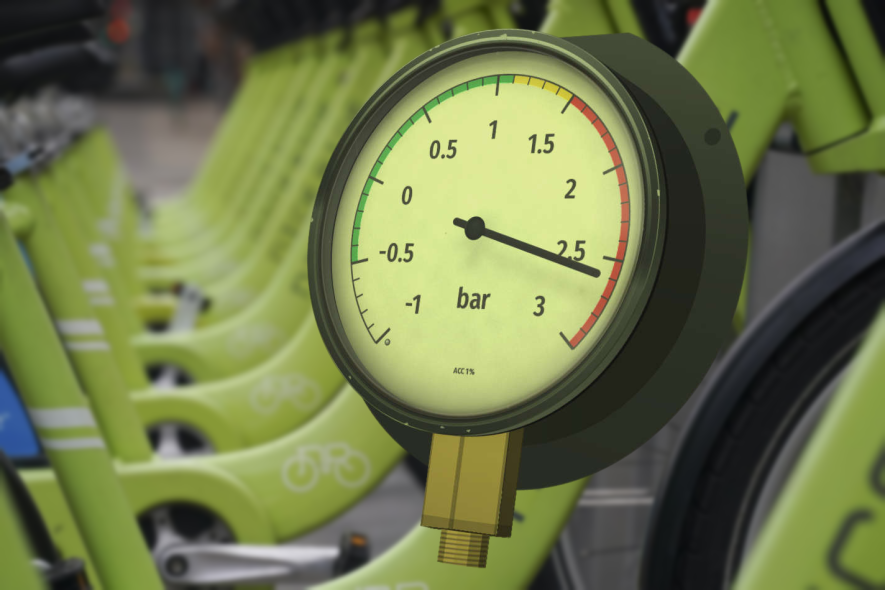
2.6; bar
